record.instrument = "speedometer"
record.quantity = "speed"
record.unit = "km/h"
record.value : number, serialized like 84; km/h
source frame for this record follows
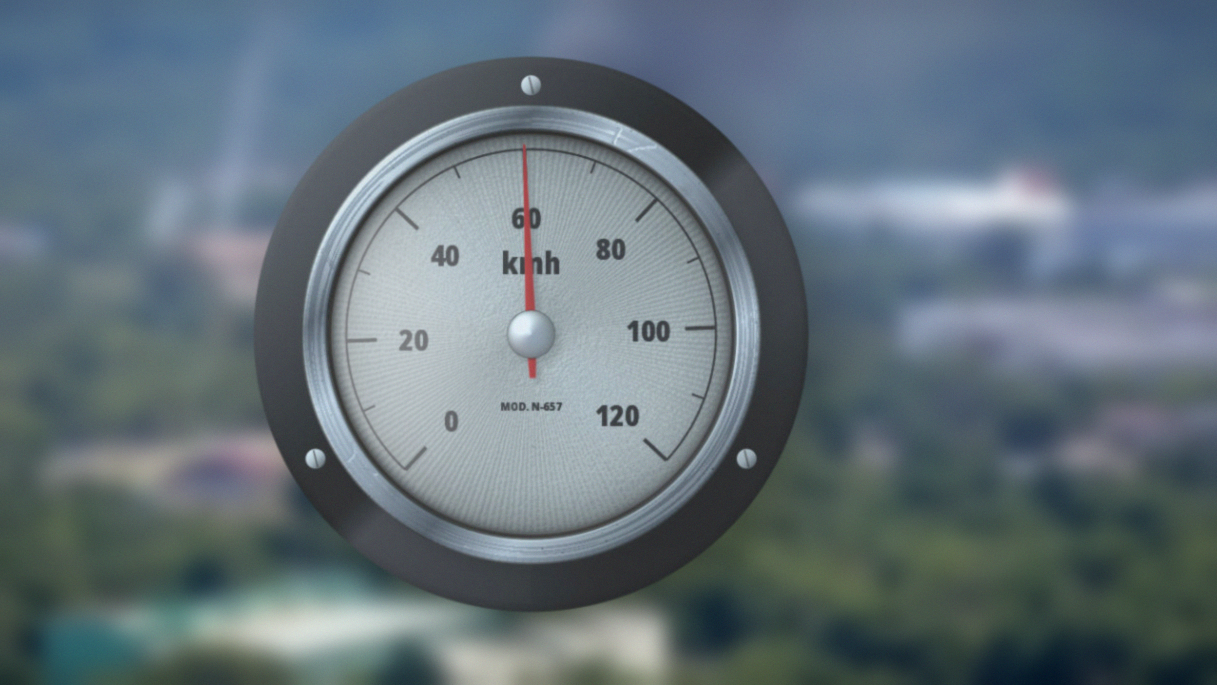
60; km/h
